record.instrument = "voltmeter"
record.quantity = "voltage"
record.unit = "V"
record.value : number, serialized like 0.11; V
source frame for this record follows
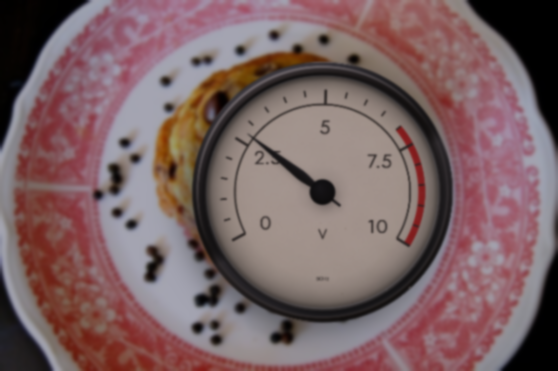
2.75; V
